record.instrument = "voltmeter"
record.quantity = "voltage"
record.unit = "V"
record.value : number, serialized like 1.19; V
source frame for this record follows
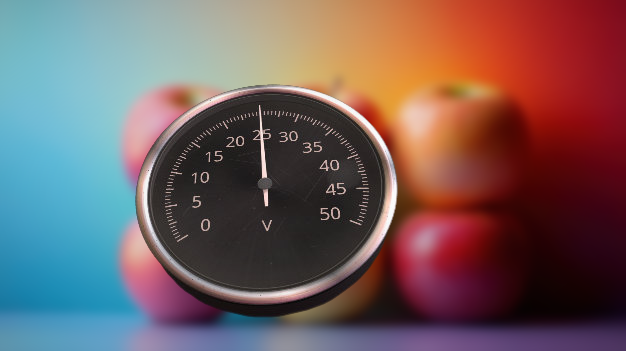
25; V
